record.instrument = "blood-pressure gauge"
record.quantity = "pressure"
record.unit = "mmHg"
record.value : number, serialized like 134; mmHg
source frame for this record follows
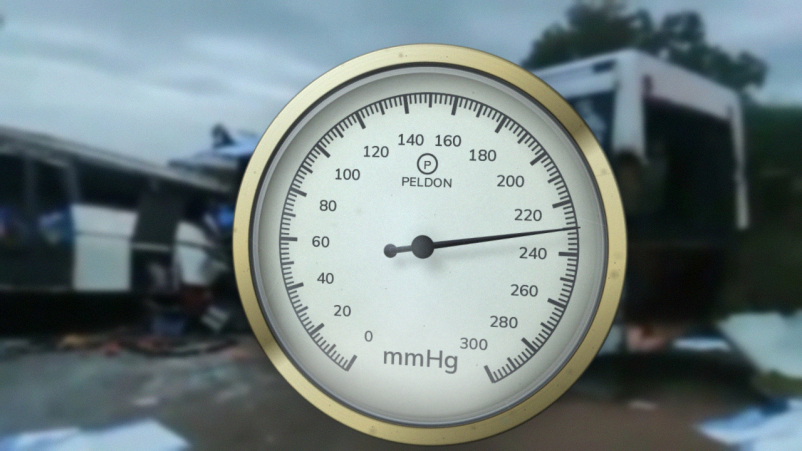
230; mmHg
